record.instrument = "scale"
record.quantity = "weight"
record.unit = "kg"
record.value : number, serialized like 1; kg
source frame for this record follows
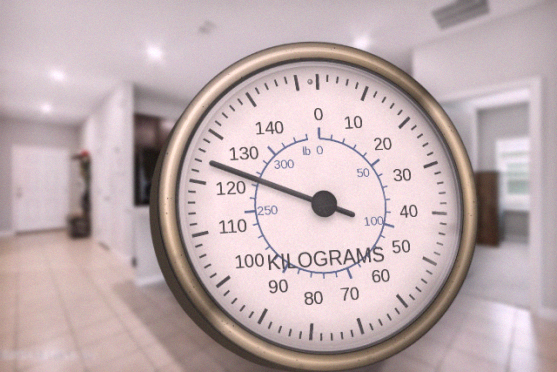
124; kg
